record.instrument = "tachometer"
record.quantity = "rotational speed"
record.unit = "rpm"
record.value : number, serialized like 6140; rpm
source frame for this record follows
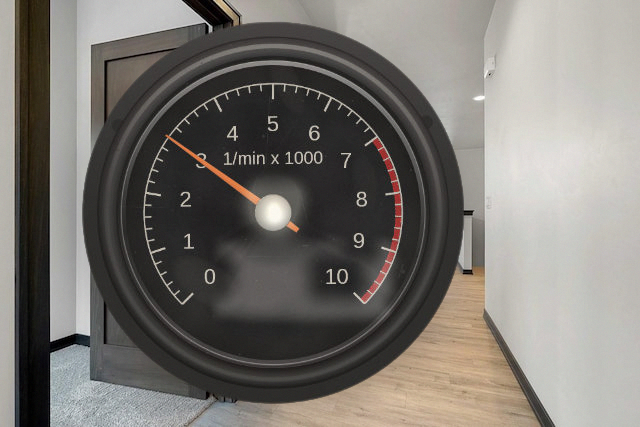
3000; rpm
